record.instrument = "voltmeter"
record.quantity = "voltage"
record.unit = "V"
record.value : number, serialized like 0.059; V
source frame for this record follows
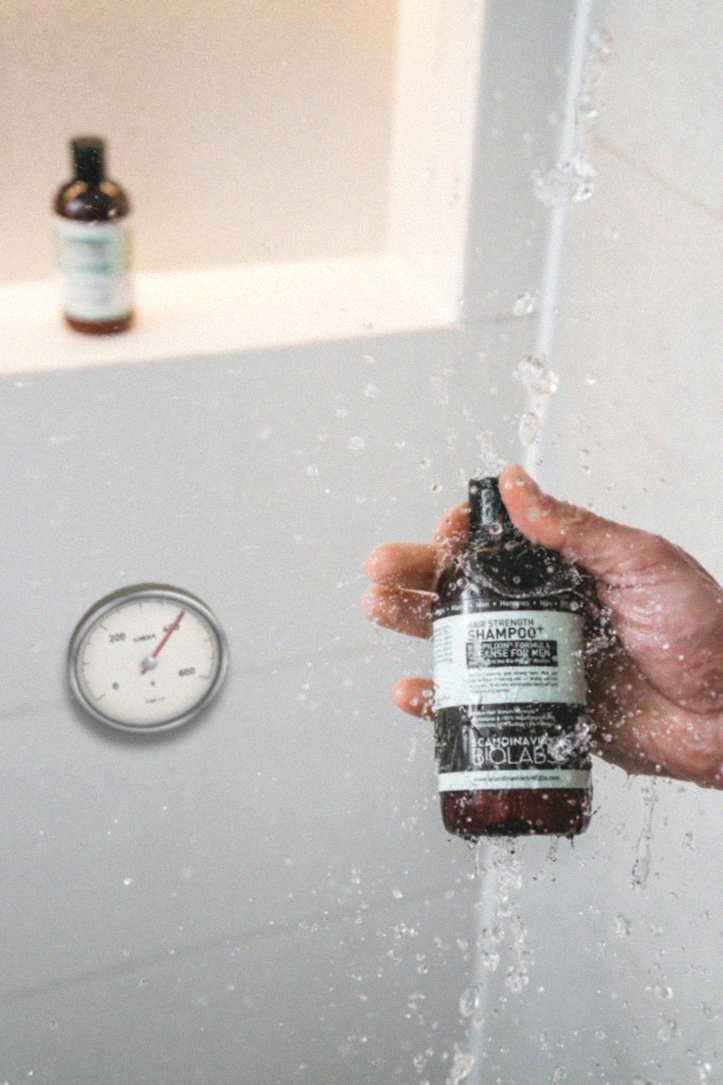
400; V
